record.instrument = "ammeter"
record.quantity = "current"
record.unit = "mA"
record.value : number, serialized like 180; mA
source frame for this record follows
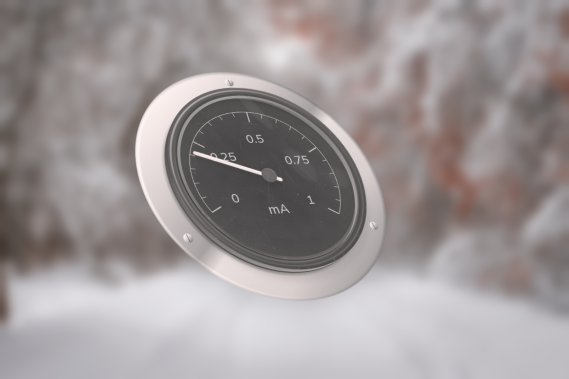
0.2; mA
